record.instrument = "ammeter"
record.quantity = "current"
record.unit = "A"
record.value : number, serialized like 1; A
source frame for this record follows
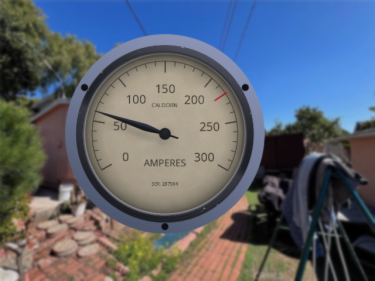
60; A
